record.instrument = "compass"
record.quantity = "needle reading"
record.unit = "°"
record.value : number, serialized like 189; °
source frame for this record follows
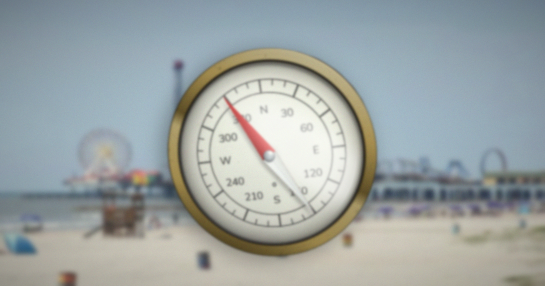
330; °
